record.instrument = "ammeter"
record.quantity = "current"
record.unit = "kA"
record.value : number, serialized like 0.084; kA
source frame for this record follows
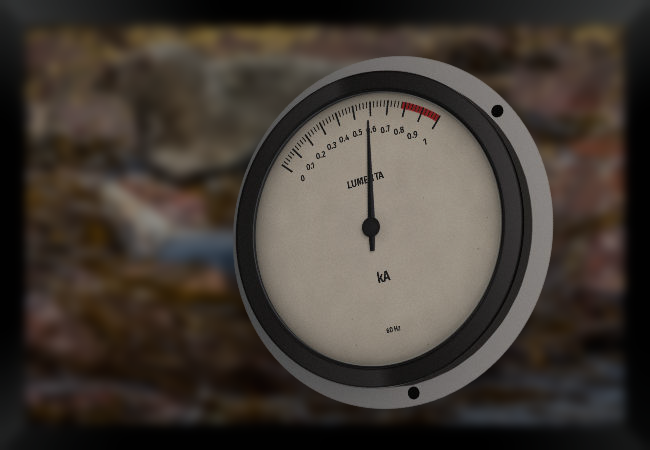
0.6; kA
